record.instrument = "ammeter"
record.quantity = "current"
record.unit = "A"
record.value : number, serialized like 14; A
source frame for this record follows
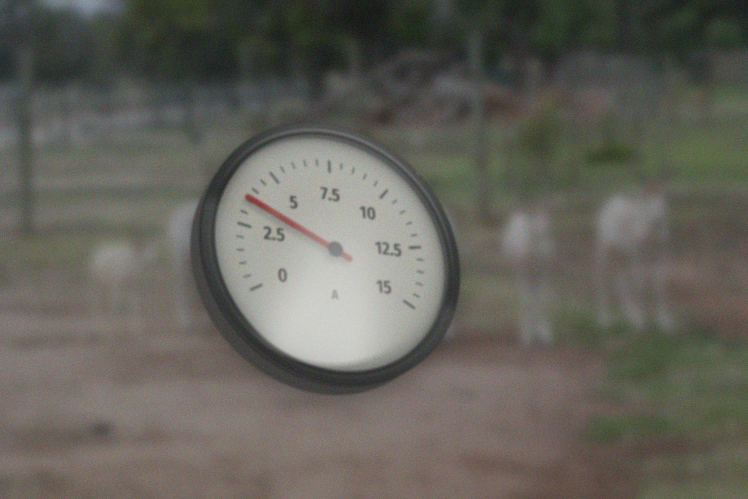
3.5; A
